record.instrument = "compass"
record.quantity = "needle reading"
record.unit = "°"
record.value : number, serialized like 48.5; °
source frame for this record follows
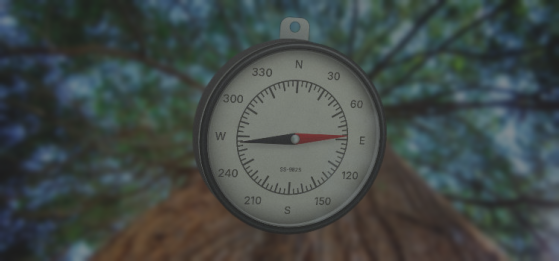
85; °
